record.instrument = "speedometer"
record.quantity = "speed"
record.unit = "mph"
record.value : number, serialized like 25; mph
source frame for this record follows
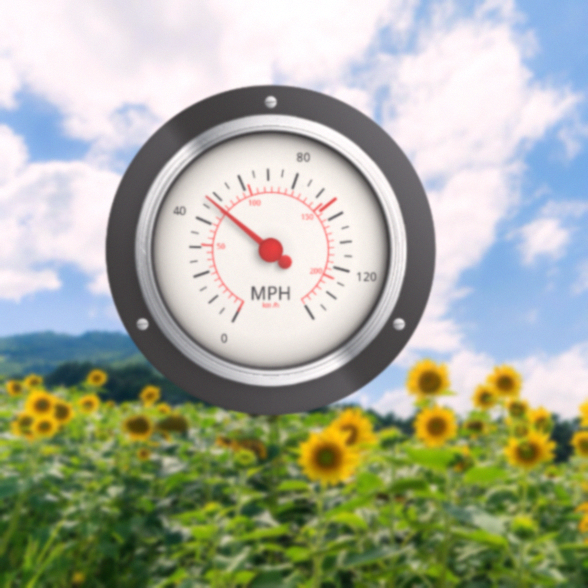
47.5; mph
